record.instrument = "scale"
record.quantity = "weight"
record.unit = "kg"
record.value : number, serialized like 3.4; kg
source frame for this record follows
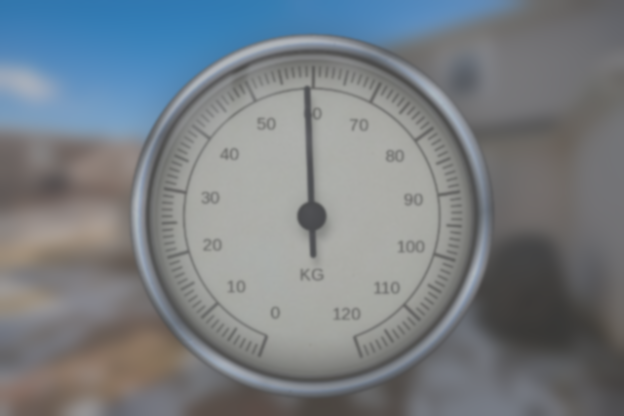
59; kg
